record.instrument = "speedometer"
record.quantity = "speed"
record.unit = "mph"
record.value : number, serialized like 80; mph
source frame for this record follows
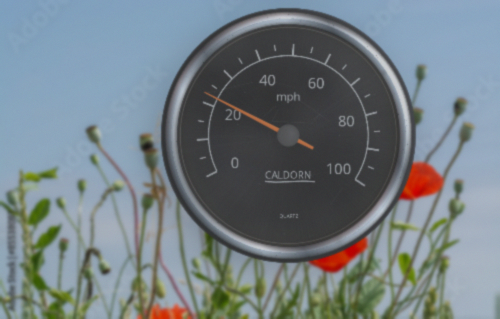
22.5; mph
